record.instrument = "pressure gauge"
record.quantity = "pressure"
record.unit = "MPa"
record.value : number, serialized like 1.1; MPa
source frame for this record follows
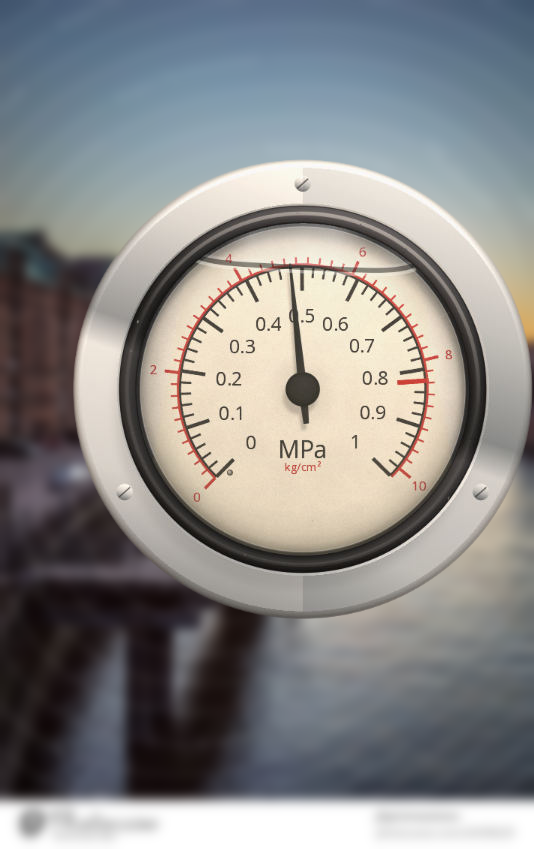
0.48; MPa
